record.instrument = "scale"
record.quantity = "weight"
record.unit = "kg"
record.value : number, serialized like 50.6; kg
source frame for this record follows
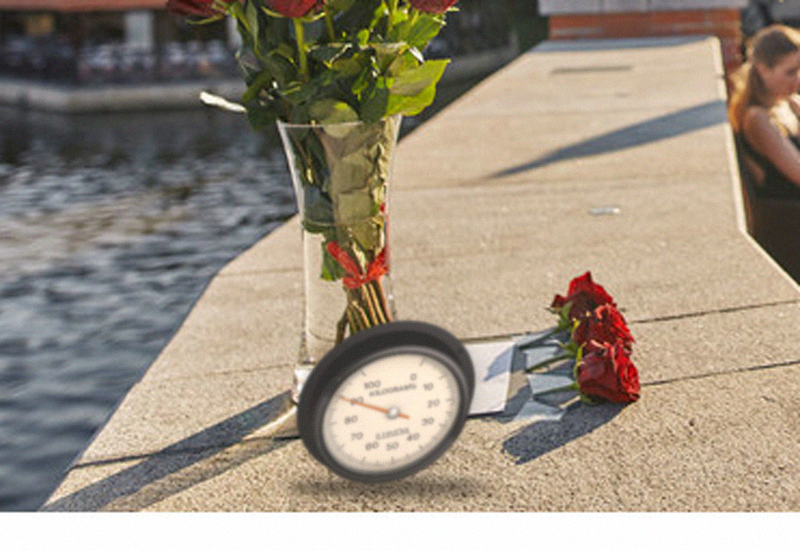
90; kg
